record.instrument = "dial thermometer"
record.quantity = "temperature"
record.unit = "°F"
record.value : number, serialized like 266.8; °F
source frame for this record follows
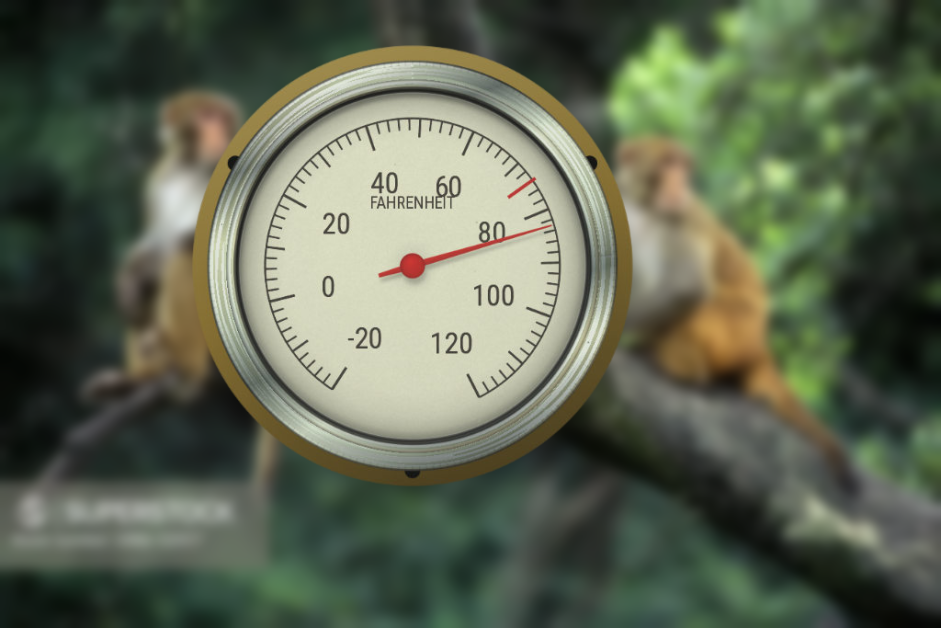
83; °F
